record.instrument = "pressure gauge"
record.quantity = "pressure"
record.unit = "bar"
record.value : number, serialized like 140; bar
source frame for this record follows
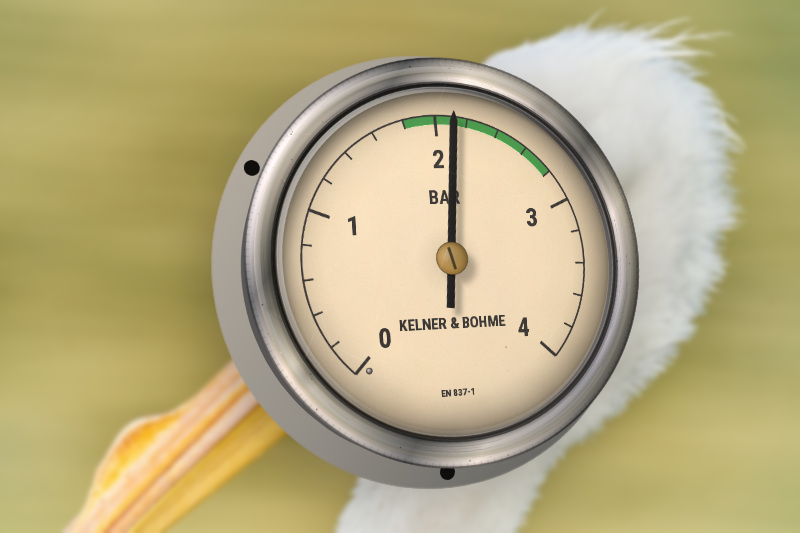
2.1; bar
